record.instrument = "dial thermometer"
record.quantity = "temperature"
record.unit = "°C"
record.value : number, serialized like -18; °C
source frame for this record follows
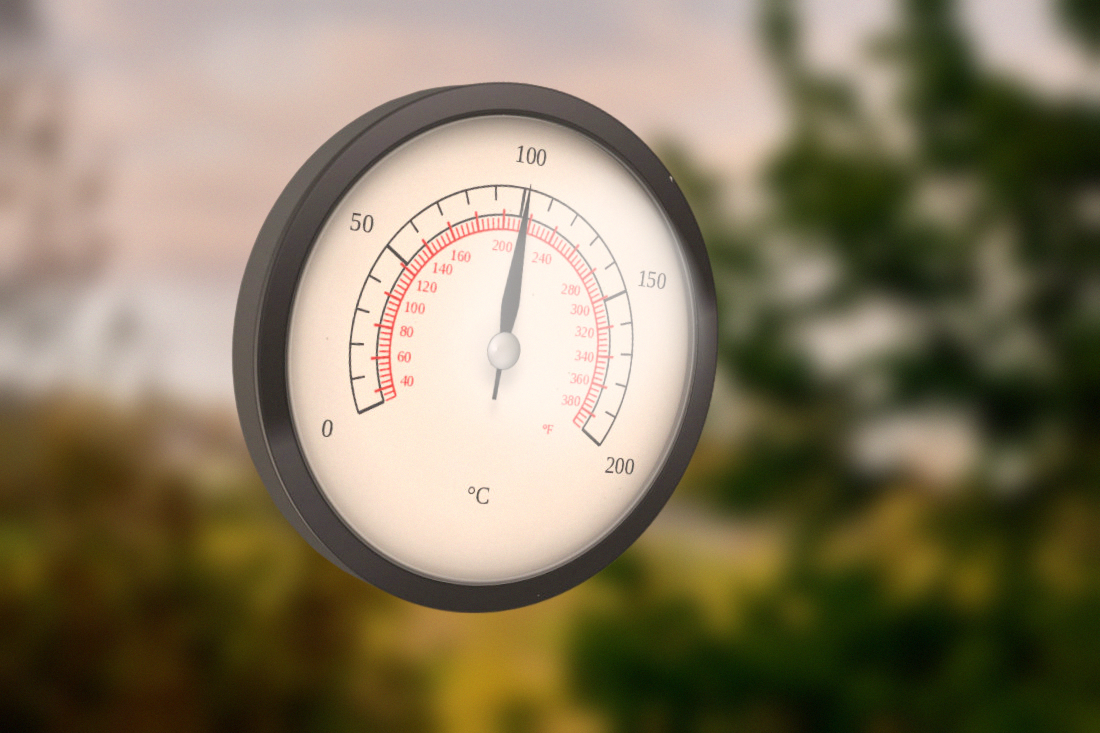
100; °C
